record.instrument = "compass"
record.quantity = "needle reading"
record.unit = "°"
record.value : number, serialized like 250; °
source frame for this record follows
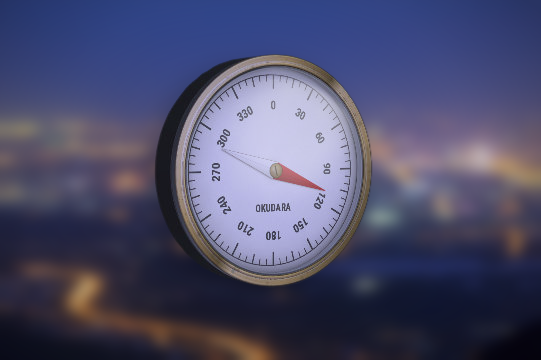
110; °
